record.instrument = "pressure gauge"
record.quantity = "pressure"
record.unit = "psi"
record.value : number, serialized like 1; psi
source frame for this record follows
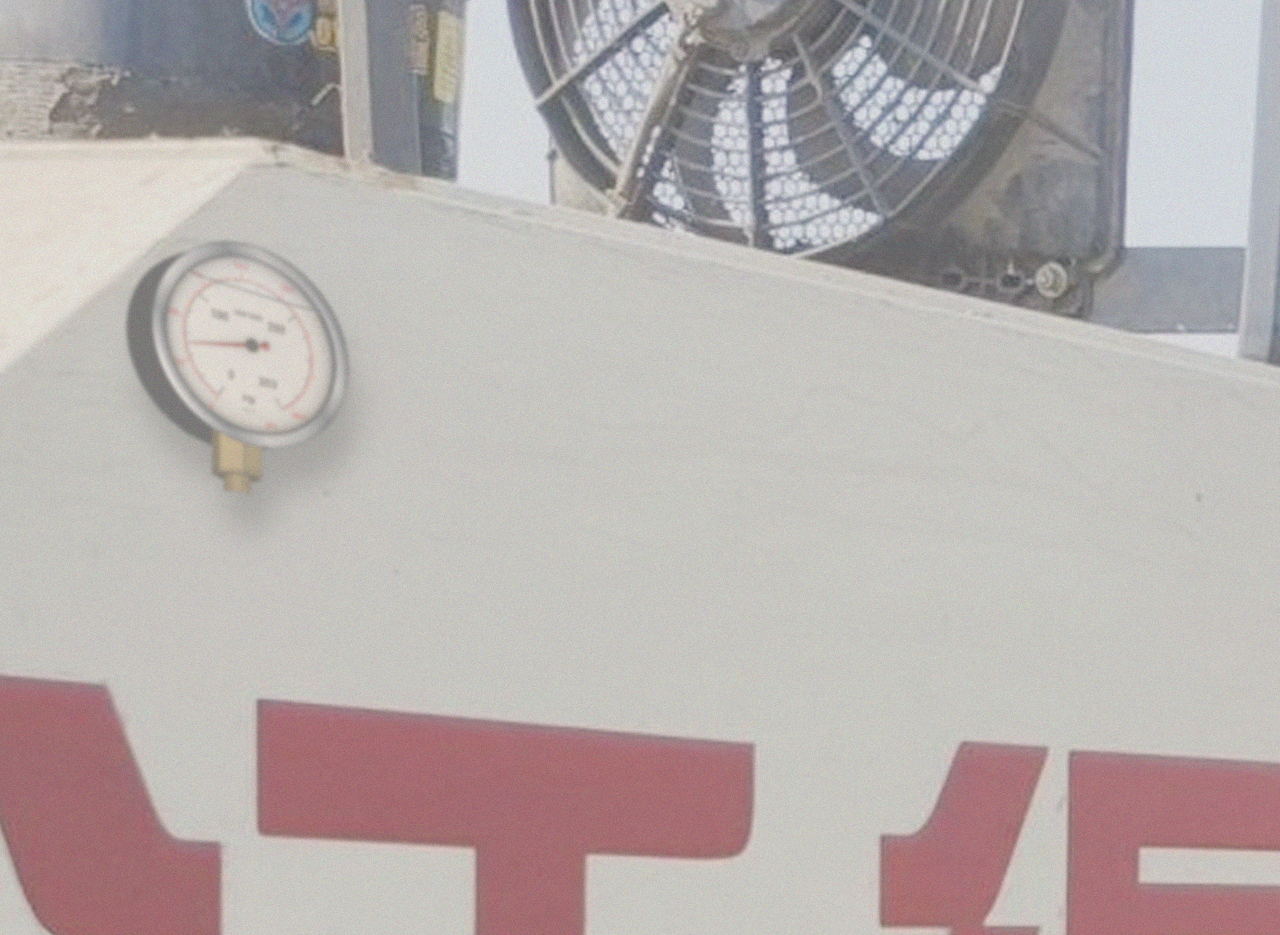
50; psi
